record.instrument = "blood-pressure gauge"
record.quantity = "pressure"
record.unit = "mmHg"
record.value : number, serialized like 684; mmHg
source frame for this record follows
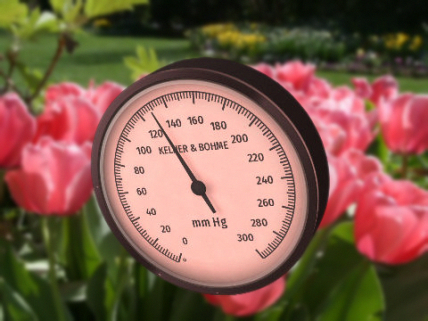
130; mmHg
